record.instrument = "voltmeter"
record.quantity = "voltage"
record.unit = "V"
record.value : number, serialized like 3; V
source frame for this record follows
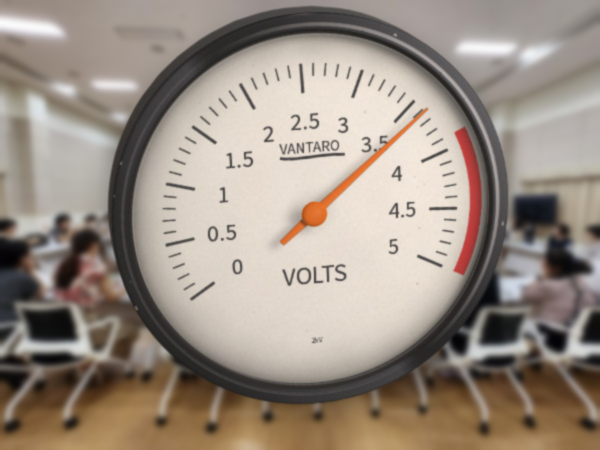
3.6; V
